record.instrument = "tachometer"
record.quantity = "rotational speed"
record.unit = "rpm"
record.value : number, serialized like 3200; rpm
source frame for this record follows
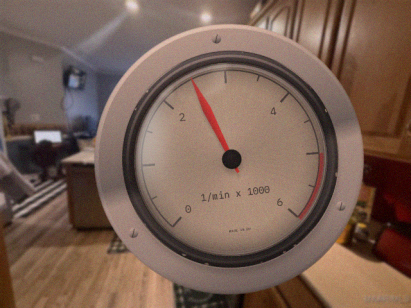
2500; rpm
